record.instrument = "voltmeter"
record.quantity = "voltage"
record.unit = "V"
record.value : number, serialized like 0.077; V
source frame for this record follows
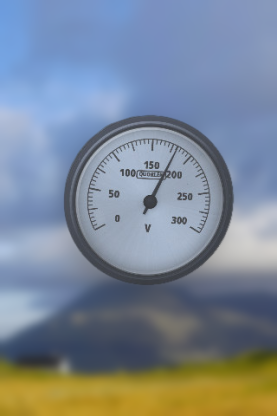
180; V
